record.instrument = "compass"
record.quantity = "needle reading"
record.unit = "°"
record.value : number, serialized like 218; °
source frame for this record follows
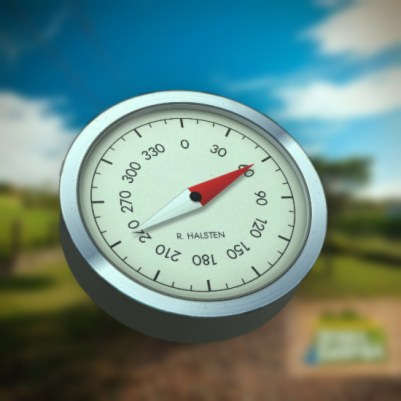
60; °
